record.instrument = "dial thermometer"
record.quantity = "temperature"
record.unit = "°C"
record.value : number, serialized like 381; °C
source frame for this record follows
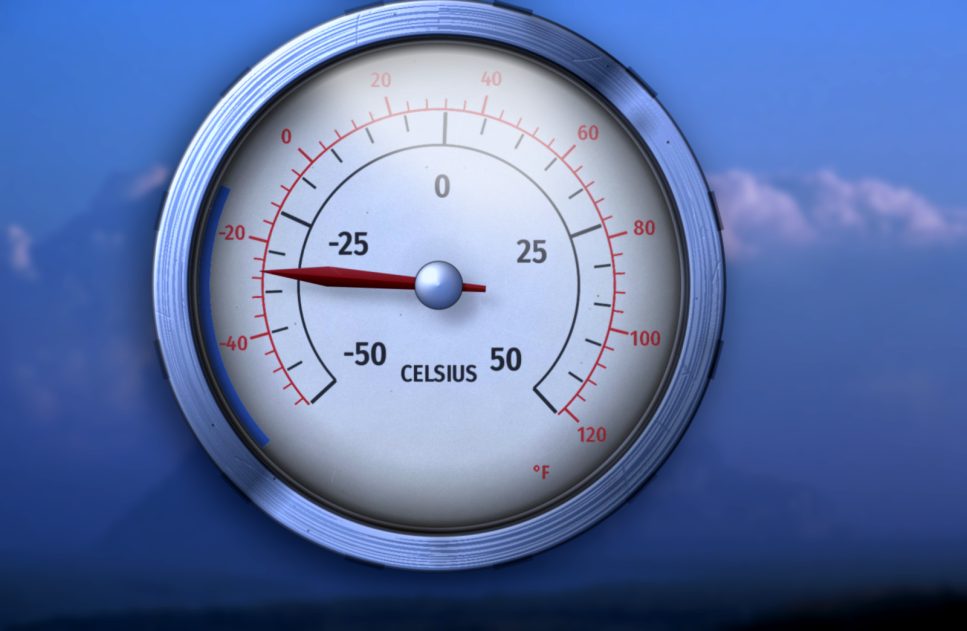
-32.5; °C
